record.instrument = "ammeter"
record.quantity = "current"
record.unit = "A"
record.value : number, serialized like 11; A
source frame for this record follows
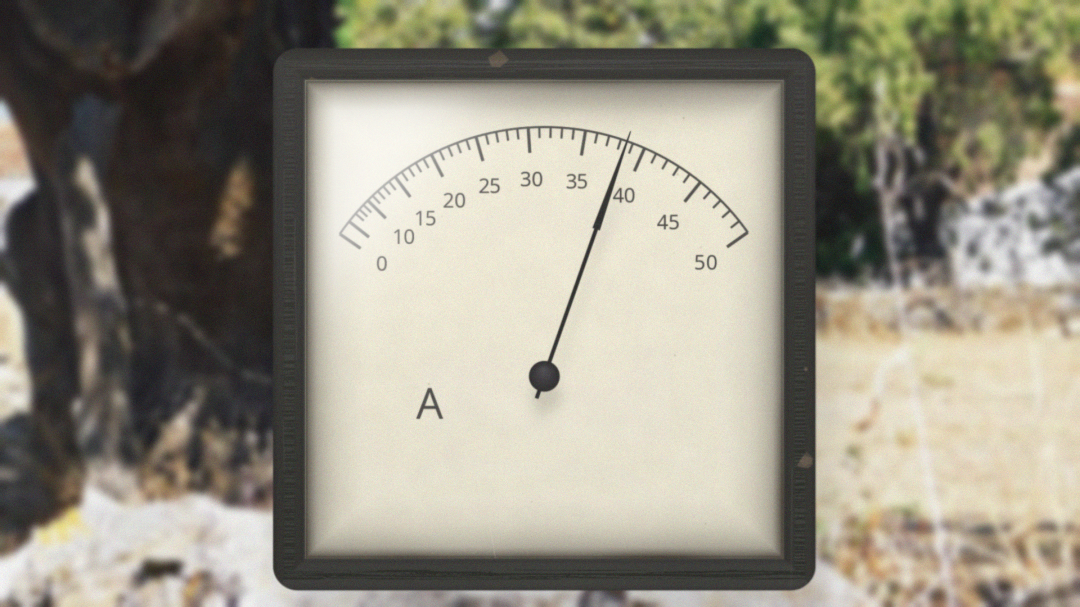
38.5; A
